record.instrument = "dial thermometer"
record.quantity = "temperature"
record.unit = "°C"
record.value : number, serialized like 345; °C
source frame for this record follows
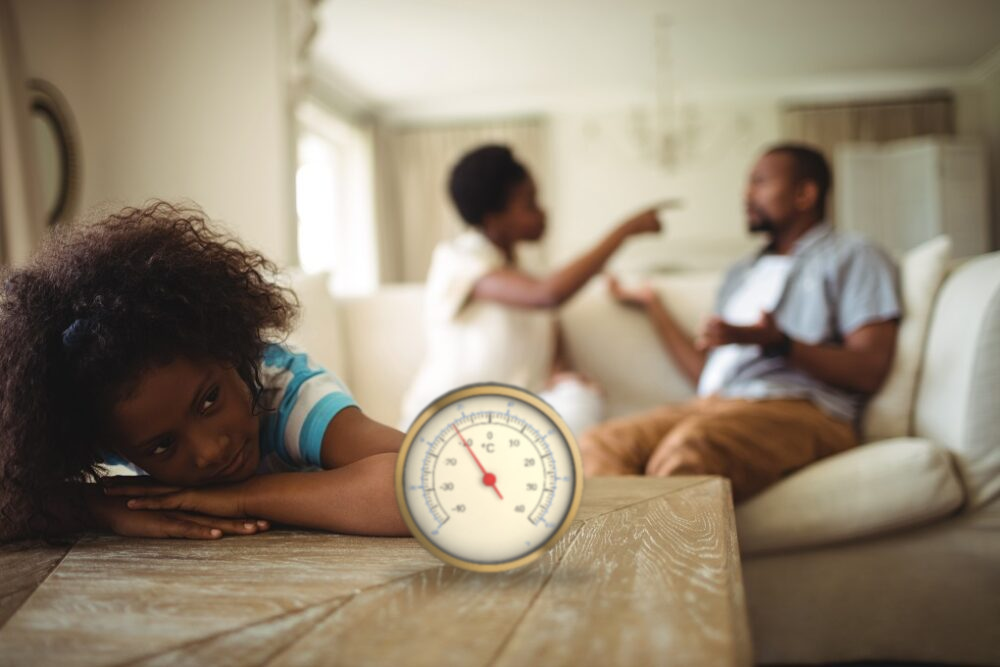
-10; °C
